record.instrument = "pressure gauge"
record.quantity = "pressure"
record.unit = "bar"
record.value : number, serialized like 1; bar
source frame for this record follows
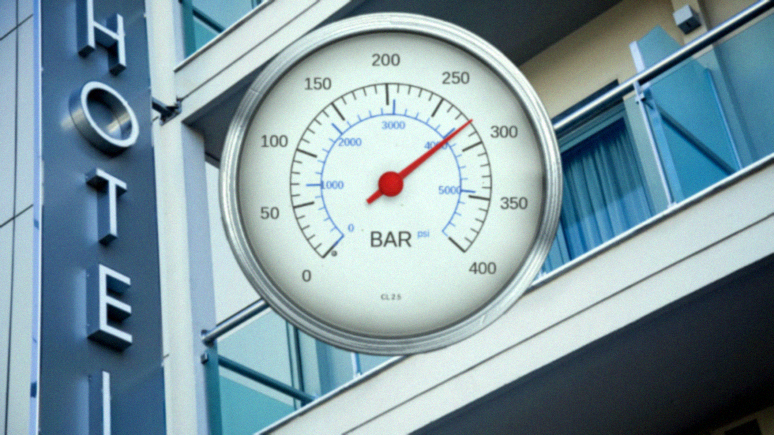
280; bar
